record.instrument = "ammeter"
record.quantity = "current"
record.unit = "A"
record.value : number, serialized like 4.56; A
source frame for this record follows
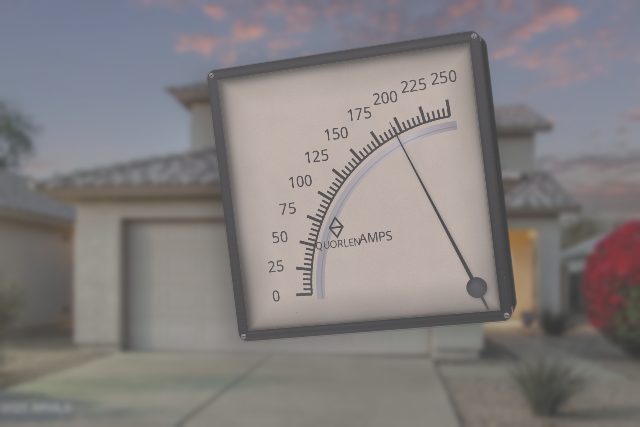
195; A
